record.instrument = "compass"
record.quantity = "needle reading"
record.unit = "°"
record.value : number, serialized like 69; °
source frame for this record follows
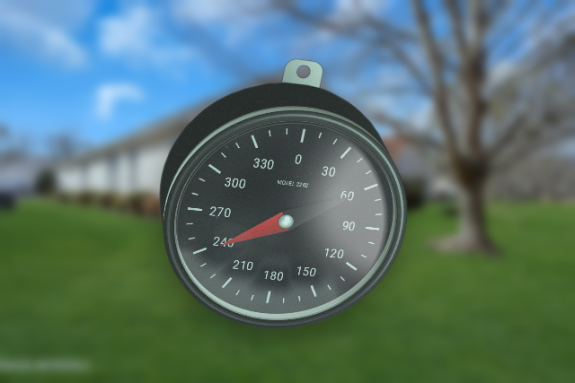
240; °
